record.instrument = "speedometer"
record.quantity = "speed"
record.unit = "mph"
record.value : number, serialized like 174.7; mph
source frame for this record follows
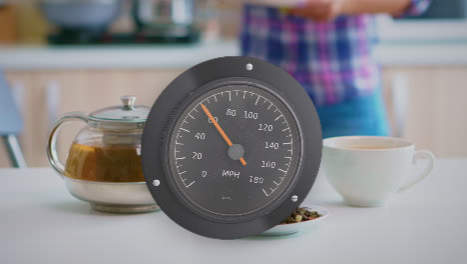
60; mph
